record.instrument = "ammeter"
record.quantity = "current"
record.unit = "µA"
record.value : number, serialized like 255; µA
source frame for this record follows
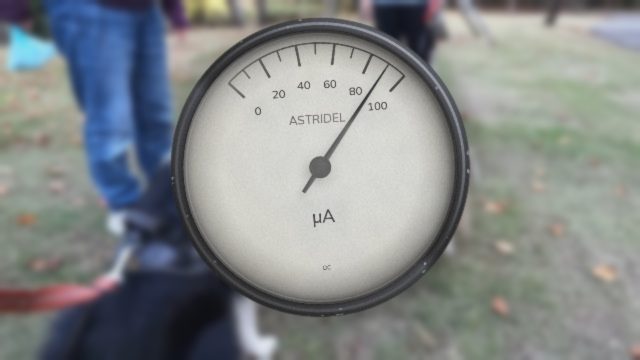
90; µA
